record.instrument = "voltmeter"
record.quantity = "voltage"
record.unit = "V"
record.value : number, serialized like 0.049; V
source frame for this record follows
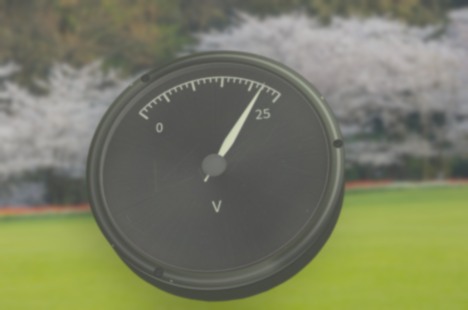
22; V
